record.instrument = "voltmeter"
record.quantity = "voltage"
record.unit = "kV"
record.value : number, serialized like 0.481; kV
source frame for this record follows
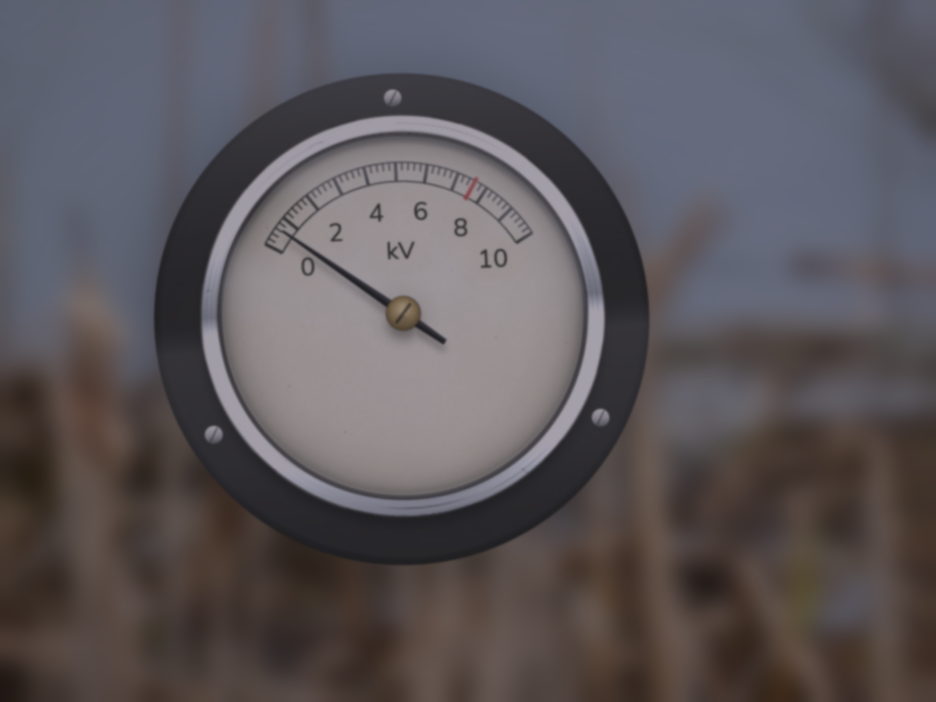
0.6; kV
